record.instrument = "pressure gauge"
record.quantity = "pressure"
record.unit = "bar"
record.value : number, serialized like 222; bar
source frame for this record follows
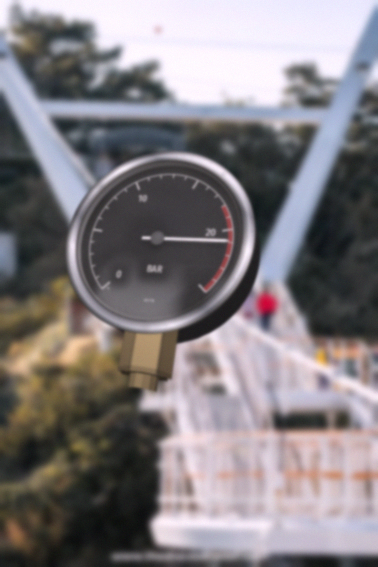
21; bar
